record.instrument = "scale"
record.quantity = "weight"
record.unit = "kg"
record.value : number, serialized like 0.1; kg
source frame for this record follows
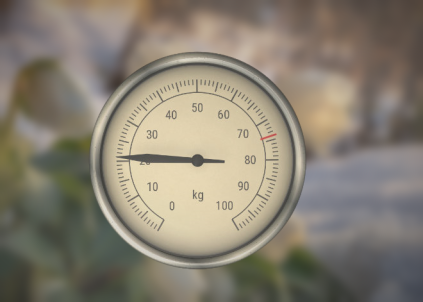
21; kg
